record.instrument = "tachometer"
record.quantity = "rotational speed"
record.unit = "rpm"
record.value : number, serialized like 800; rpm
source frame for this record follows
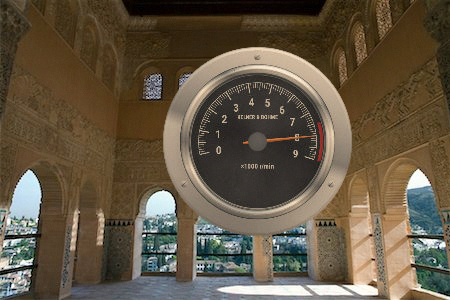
8000; rpm
